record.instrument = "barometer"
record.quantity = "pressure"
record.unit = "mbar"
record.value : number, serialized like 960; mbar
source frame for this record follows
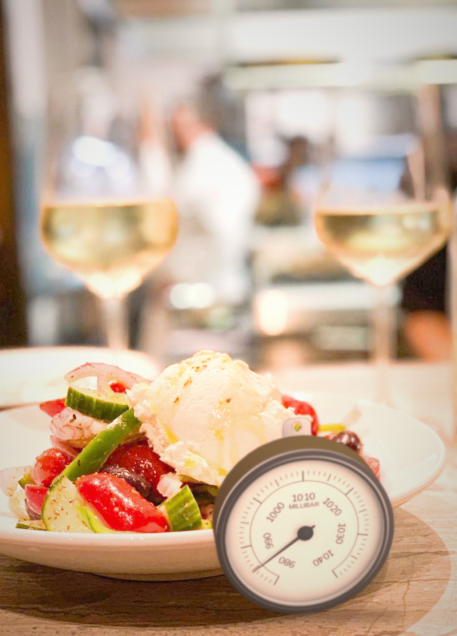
985; mbar
